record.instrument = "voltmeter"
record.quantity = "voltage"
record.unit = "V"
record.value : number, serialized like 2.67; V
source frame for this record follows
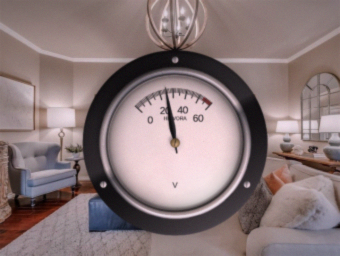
25; V
